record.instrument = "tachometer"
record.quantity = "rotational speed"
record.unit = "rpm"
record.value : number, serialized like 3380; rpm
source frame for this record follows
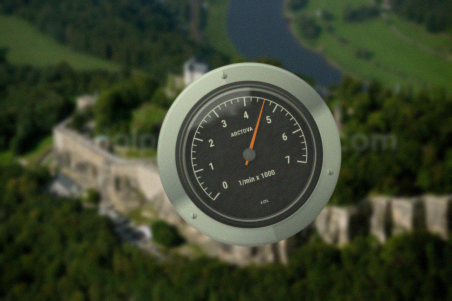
4600; rpm
